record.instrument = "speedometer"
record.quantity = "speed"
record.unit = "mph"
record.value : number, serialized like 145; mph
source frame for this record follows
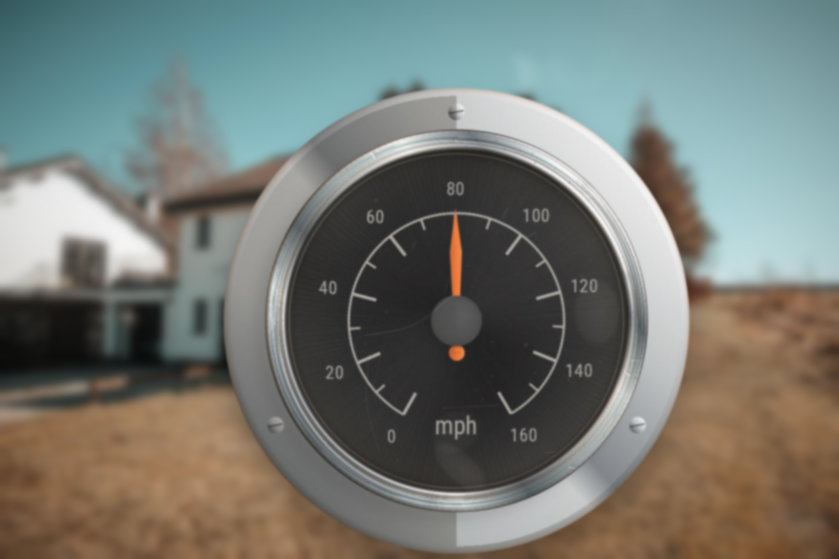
80; mph
